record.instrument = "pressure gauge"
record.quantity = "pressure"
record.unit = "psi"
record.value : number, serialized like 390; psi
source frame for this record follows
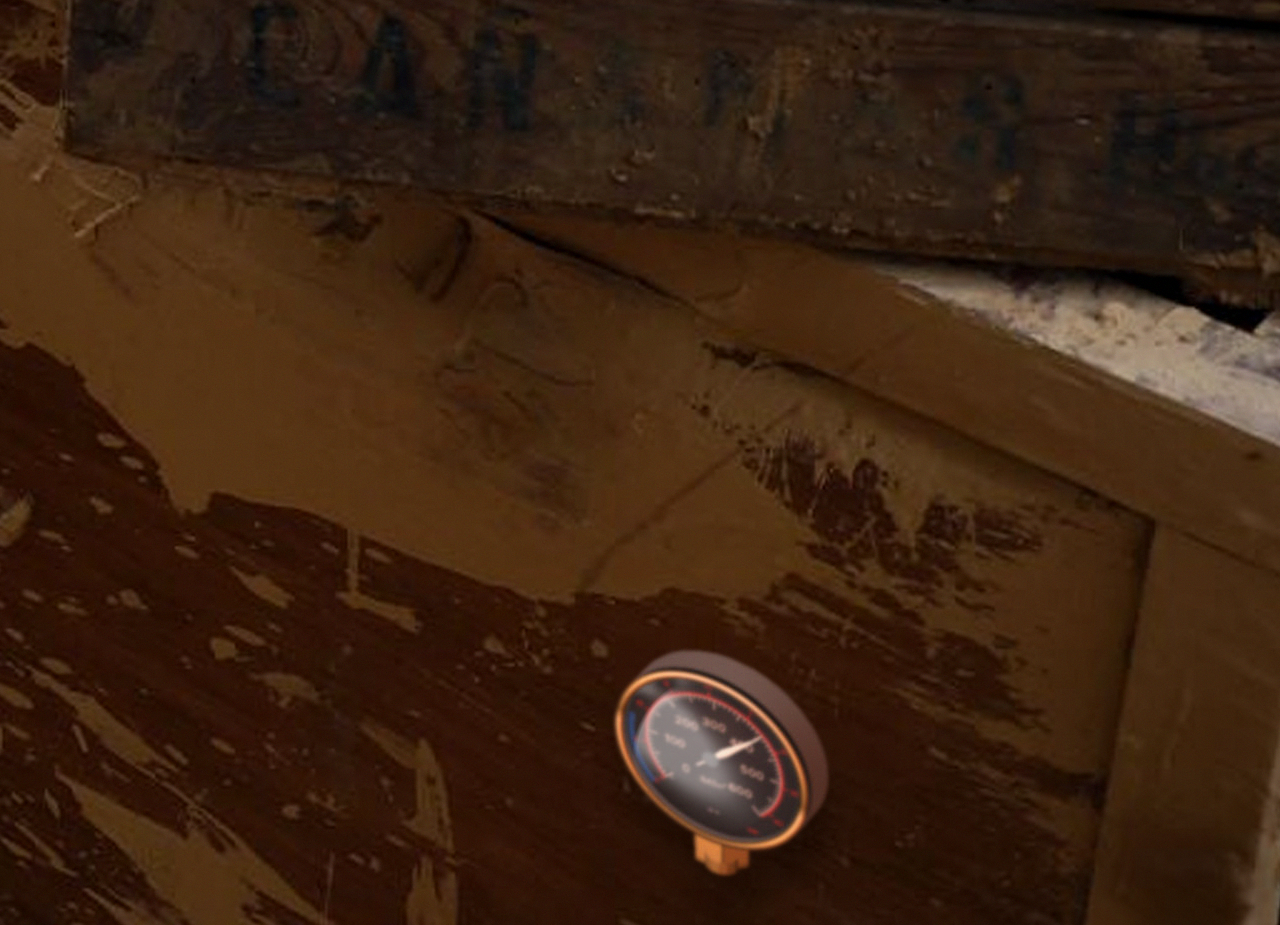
400; psi
